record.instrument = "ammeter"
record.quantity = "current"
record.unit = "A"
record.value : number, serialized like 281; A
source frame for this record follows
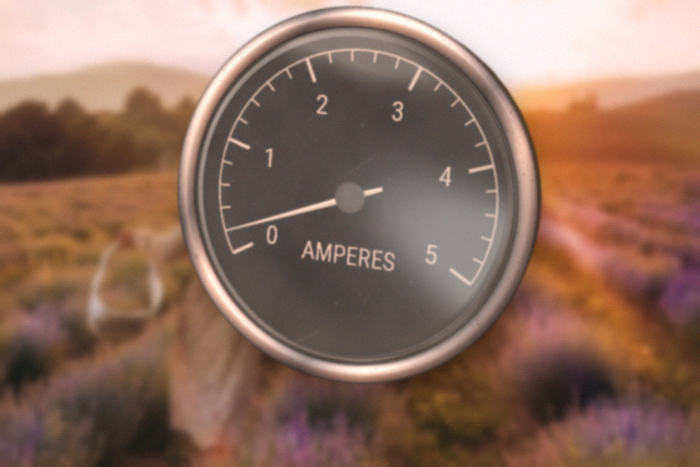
0.2; A
